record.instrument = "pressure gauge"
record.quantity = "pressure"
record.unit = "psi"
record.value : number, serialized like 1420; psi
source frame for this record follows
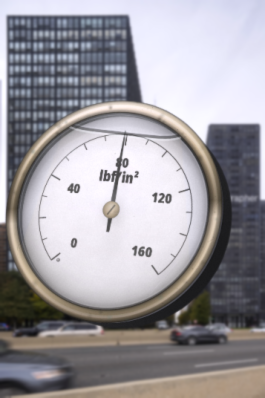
80; psi
